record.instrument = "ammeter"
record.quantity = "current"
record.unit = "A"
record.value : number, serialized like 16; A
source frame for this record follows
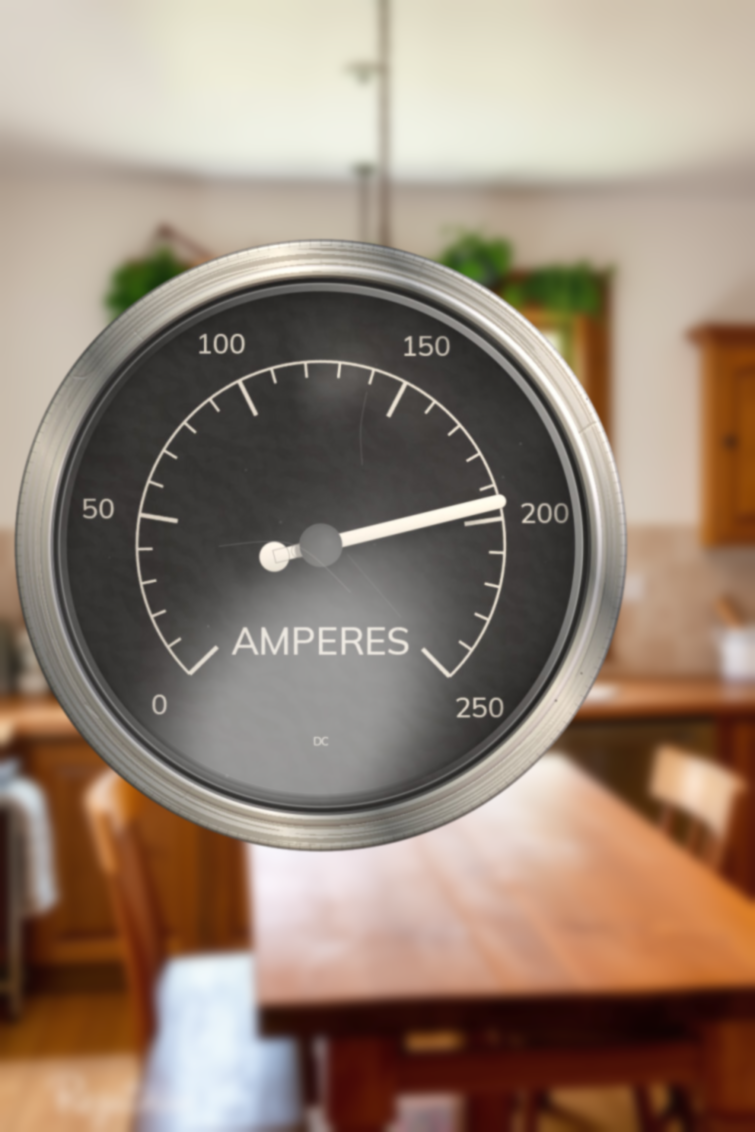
195; A
